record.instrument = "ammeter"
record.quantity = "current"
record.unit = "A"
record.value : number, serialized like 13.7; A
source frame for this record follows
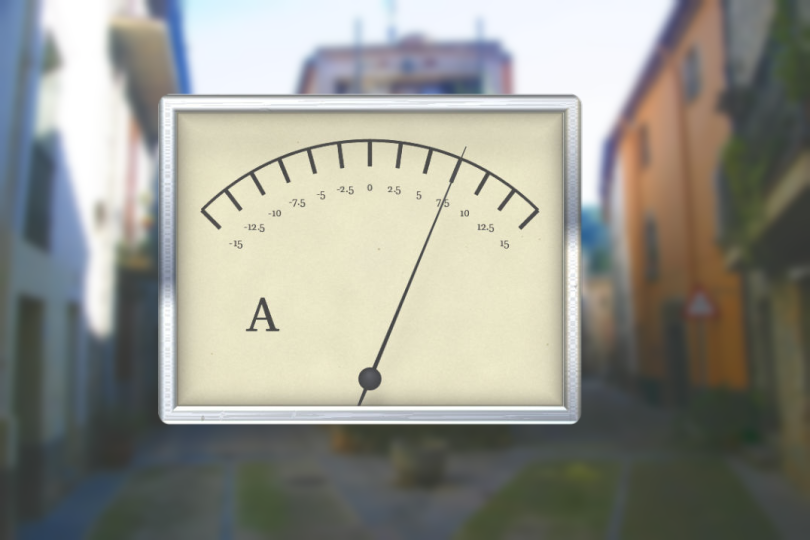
7.5; A
